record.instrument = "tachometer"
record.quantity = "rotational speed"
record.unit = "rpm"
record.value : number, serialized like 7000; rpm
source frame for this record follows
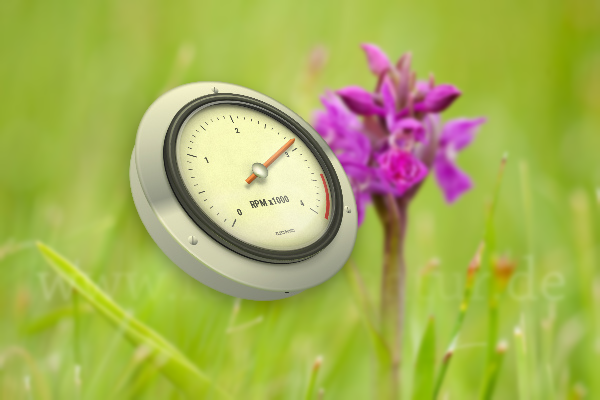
2900; rpm
